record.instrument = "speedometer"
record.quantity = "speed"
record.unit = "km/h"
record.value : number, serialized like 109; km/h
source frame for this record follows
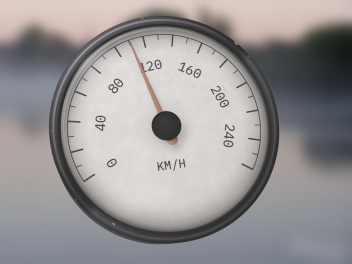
110; km/h
